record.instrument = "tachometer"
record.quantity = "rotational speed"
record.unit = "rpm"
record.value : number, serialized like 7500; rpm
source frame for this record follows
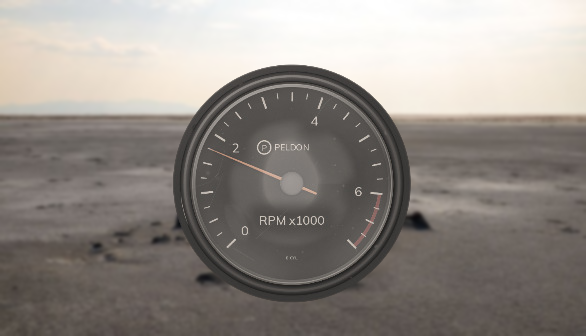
1750; rpm
